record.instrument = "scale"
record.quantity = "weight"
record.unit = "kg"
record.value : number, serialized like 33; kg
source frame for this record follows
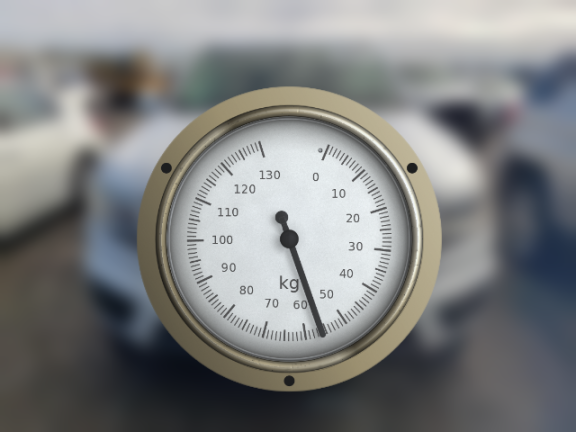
56; kg
